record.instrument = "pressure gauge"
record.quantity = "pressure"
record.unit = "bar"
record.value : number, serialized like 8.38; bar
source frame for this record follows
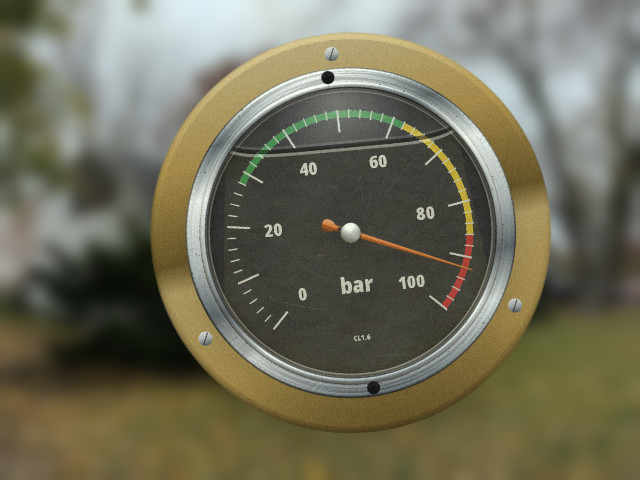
92; bar
